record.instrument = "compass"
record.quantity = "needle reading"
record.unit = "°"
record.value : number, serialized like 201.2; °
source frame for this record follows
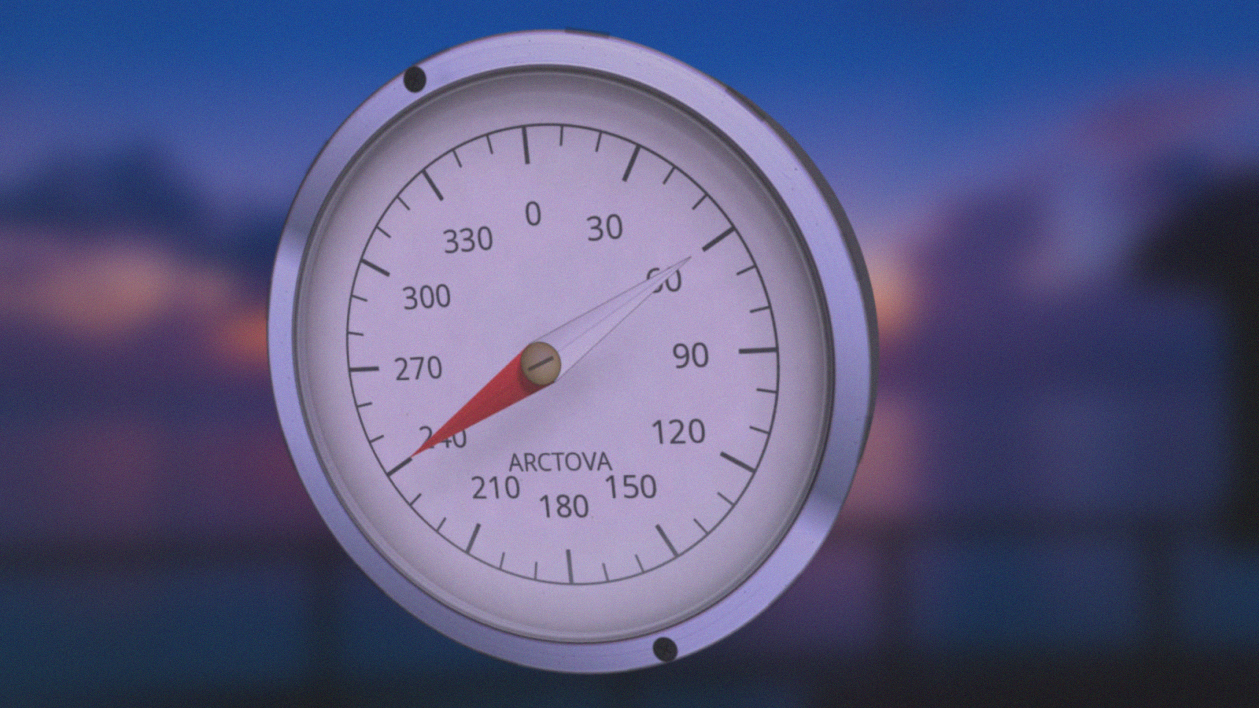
240; °
